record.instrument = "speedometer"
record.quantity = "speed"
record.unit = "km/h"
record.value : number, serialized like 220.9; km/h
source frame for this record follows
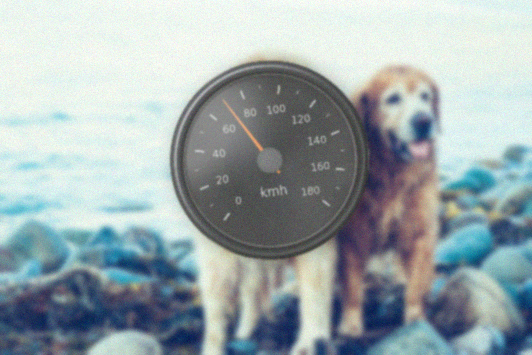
70; km/h
